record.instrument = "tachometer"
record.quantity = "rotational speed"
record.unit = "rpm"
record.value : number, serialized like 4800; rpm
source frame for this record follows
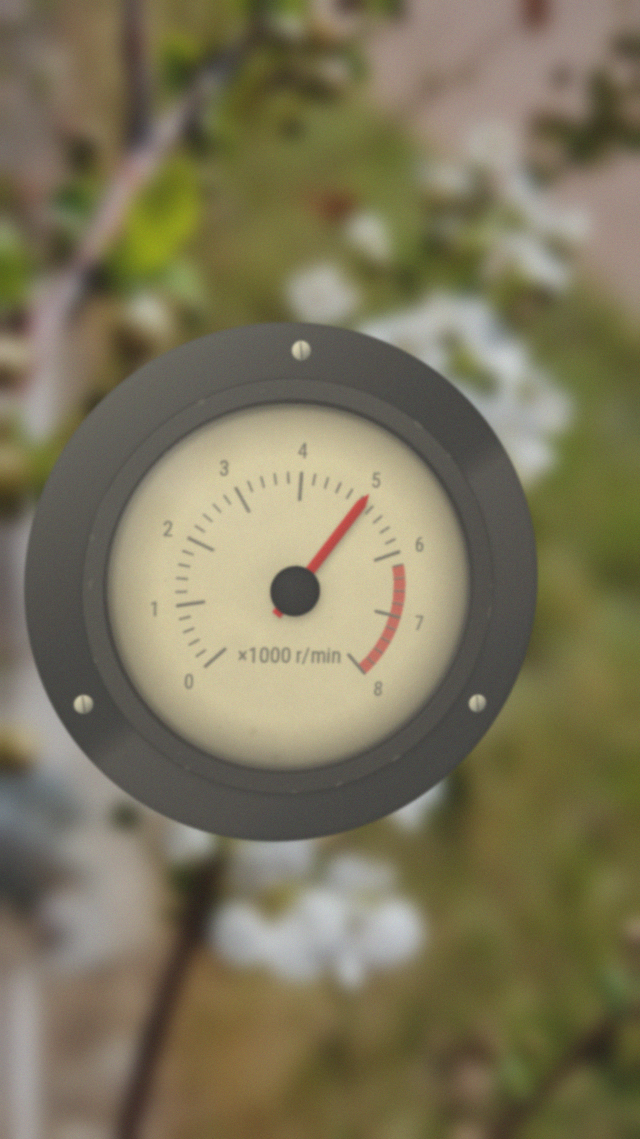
5000; rpm
